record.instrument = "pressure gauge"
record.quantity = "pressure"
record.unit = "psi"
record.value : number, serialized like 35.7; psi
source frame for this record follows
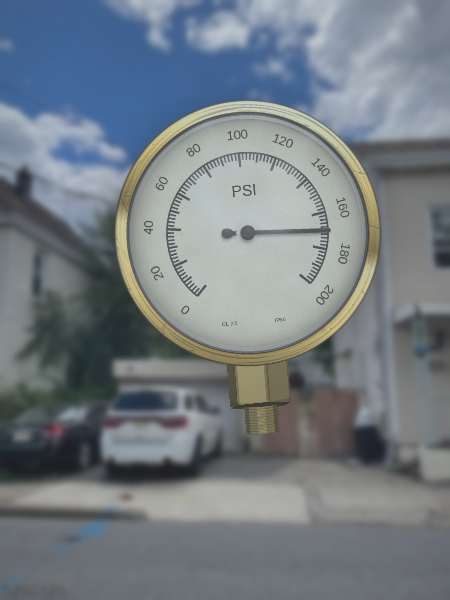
170; psi
